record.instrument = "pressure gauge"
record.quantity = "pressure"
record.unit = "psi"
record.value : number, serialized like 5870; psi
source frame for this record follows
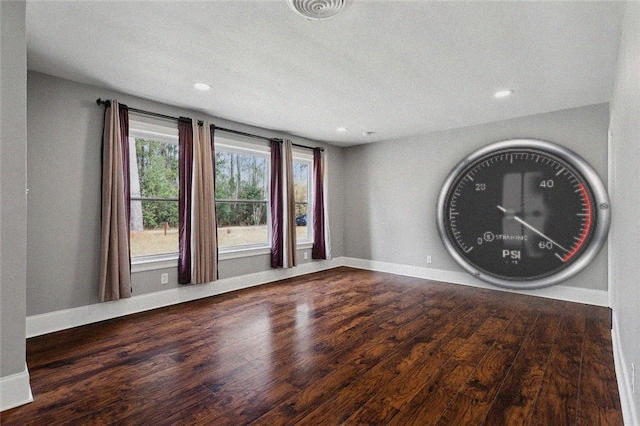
58; psi
